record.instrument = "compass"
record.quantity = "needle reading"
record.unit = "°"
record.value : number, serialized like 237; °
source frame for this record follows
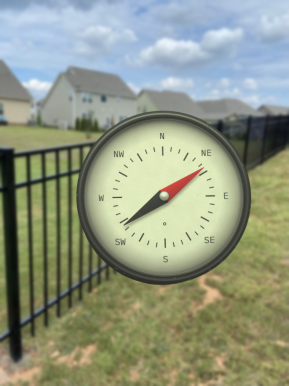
55; °
